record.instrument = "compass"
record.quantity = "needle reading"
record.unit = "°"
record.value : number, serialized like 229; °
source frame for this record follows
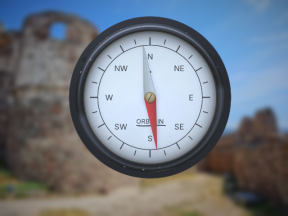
172.5; °
